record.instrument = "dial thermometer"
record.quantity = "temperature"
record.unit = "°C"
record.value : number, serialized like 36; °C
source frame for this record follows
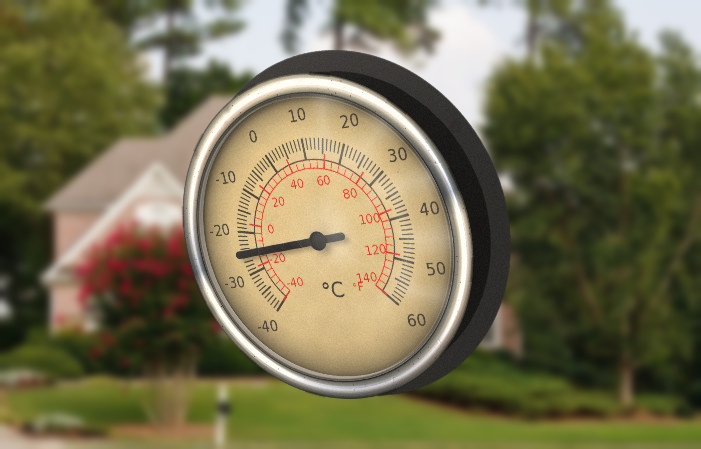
-25; °C
